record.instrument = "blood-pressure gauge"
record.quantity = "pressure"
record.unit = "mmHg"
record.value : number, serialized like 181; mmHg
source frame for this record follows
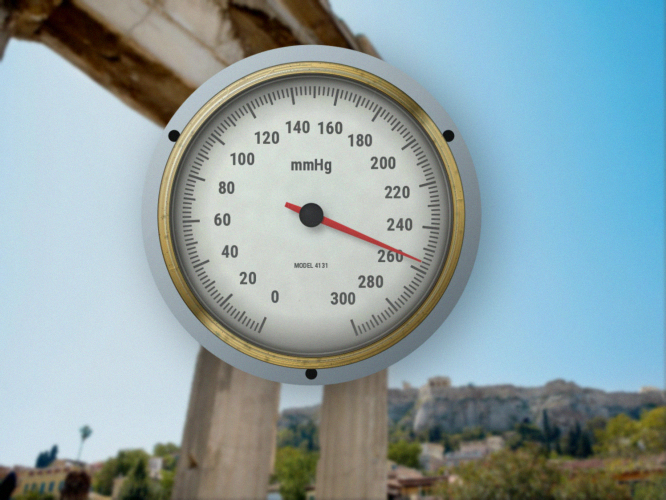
256; mmHg
